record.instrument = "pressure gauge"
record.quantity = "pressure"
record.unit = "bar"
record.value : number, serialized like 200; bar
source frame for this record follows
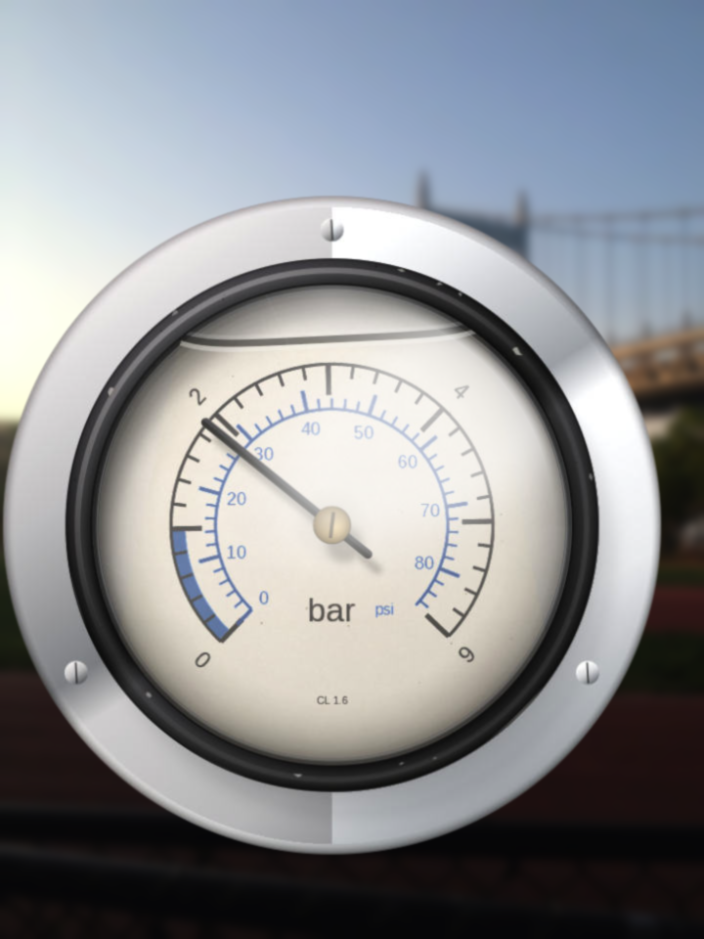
1.9; bar
